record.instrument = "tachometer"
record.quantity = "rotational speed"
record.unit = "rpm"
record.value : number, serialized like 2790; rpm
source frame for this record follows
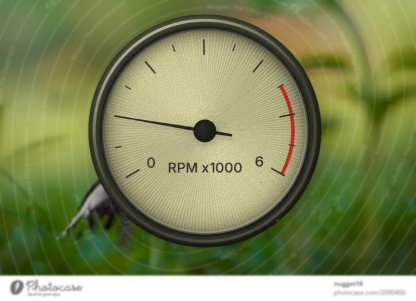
1000; rpm
